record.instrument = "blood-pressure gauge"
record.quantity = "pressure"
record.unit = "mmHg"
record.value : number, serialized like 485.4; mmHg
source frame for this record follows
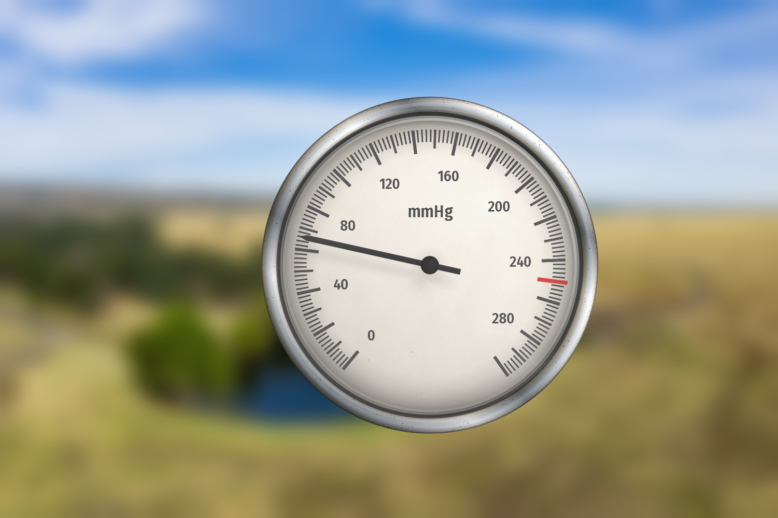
66; mmHg
